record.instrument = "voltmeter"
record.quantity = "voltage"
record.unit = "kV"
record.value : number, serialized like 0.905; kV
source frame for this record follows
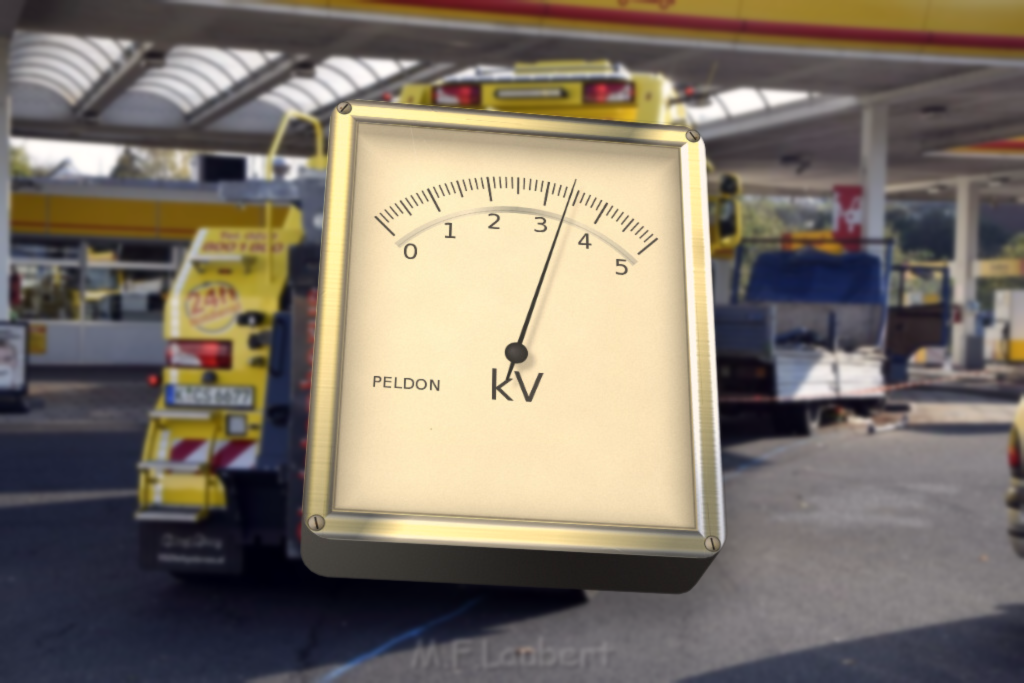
3.4; kV
